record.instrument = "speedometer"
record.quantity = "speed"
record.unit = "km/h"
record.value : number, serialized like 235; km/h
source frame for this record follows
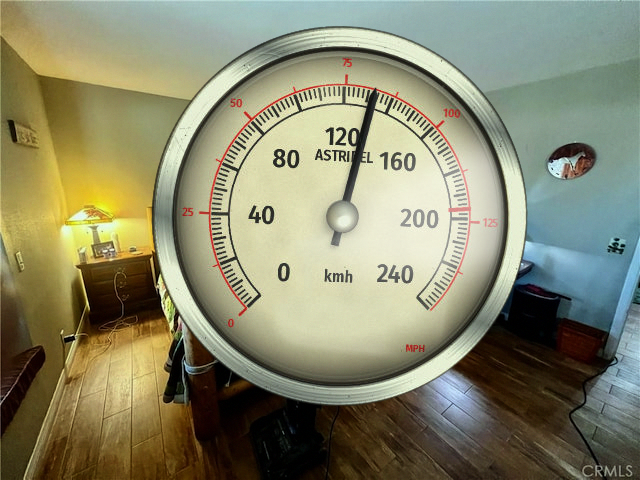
132; km/h
